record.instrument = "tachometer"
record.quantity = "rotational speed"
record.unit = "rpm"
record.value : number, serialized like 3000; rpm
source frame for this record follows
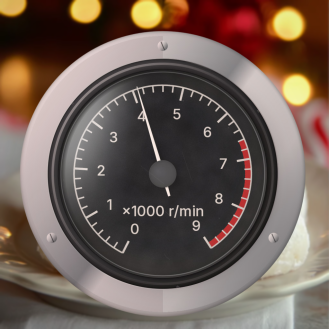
4100; rpm
